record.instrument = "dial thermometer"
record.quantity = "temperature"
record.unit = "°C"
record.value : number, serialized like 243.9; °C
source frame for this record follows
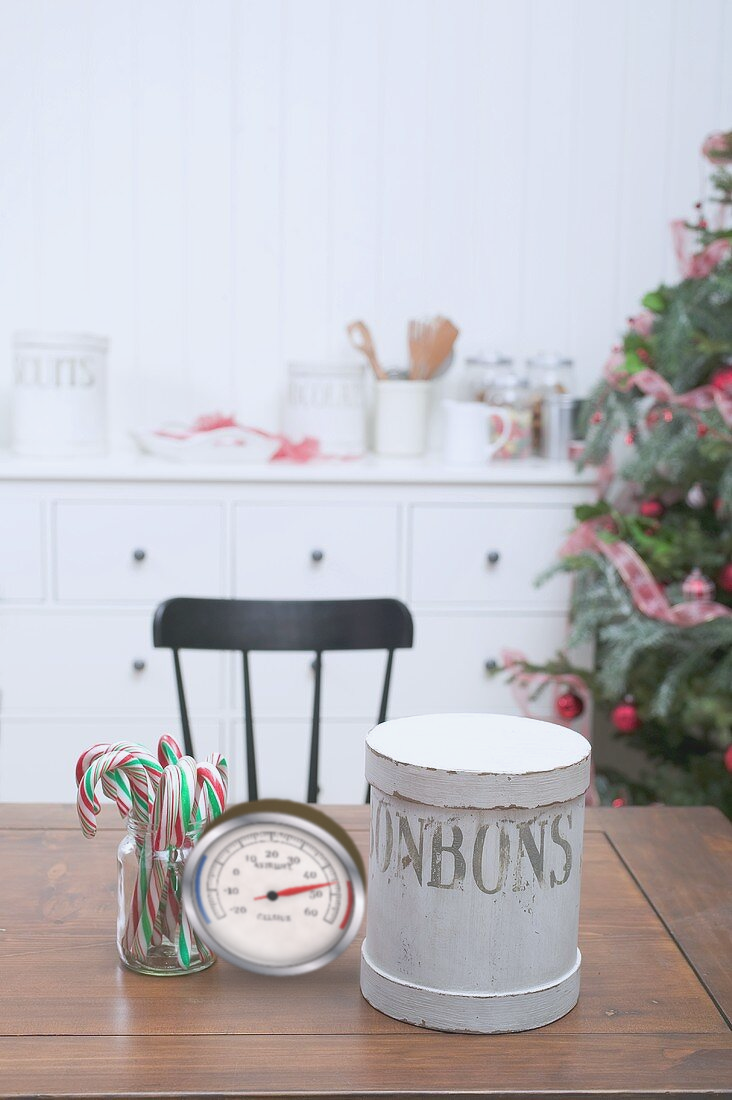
45; °C
